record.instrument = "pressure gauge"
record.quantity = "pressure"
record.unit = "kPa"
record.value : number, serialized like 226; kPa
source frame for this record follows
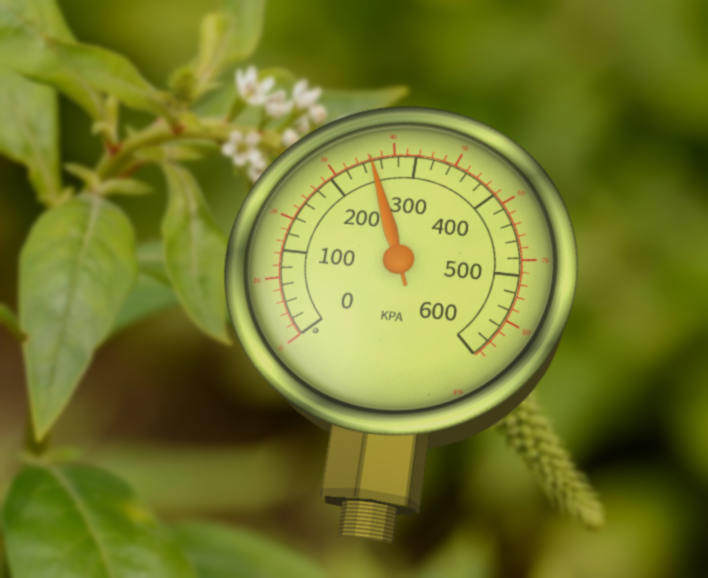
250; kPa
